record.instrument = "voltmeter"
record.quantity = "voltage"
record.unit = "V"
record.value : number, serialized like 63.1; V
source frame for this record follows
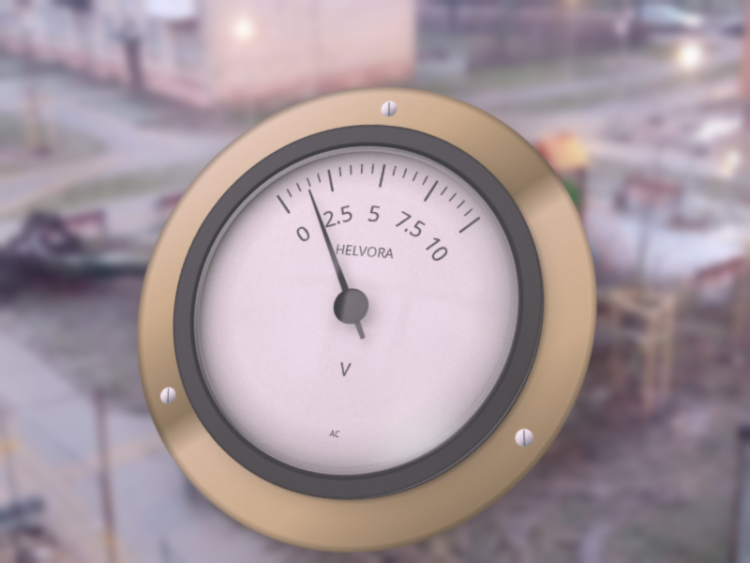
1.5; V
